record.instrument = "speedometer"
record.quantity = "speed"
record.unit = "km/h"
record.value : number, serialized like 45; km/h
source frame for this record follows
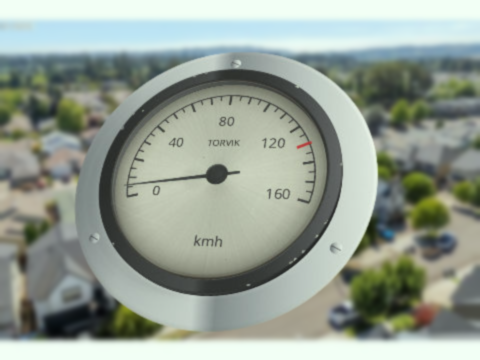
5; km/h
